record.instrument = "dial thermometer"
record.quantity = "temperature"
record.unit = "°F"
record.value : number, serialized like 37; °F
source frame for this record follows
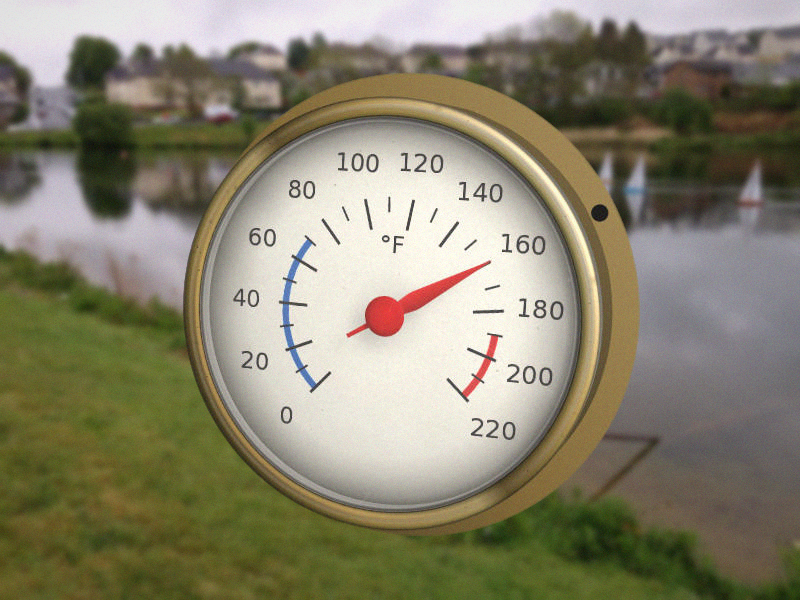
160; °F
